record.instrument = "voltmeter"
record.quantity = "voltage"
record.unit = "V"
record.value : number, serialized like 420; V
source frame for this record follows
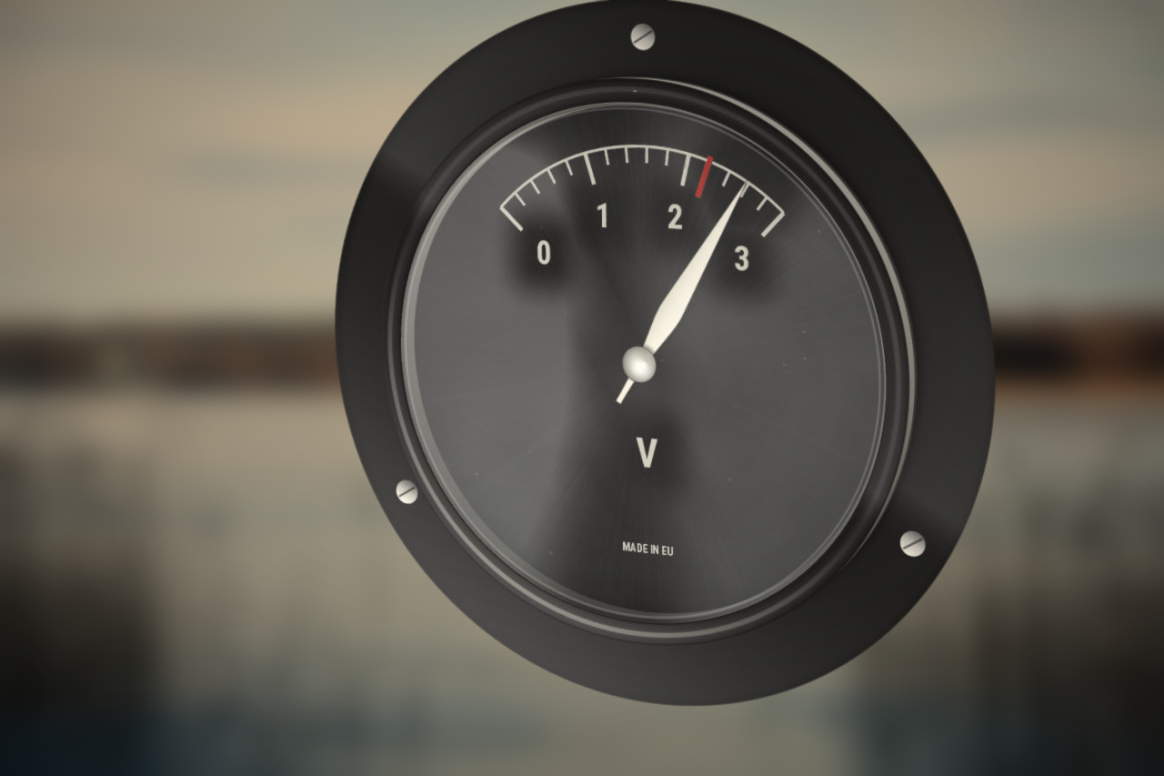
2.6; V
